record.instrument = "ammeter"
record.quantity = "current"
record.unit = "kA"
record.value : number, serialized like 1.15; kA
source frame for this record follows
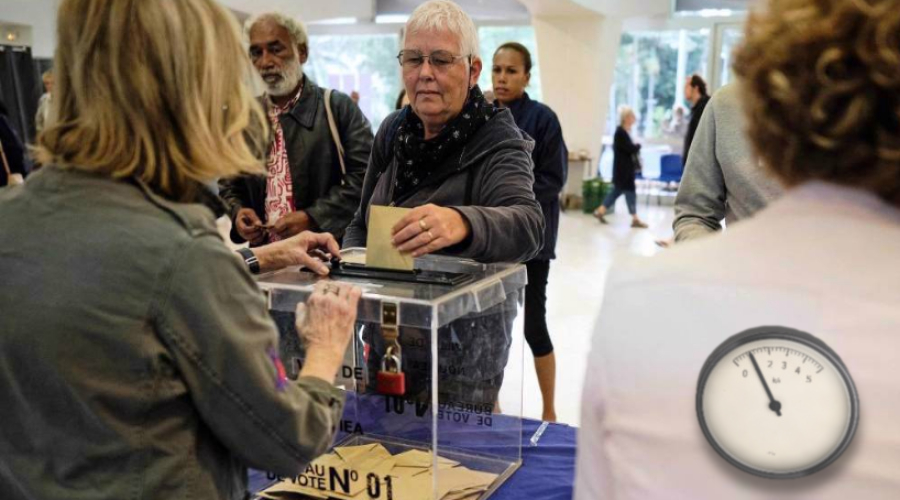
1; kA
